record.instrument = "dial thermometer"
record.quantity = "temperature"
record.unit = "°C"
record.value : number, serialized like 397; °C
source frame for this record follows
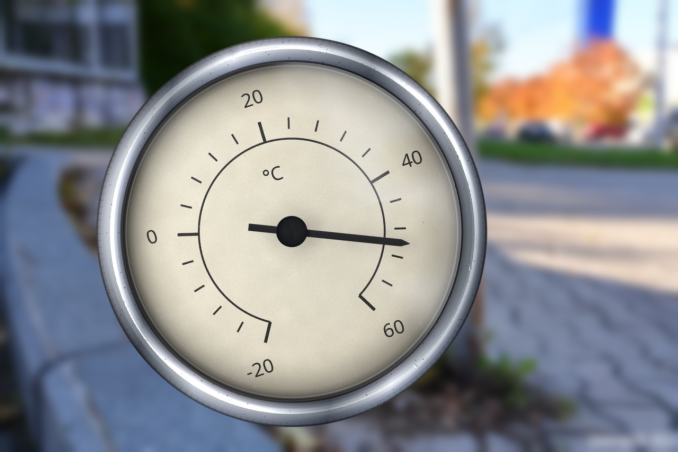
50; °C
